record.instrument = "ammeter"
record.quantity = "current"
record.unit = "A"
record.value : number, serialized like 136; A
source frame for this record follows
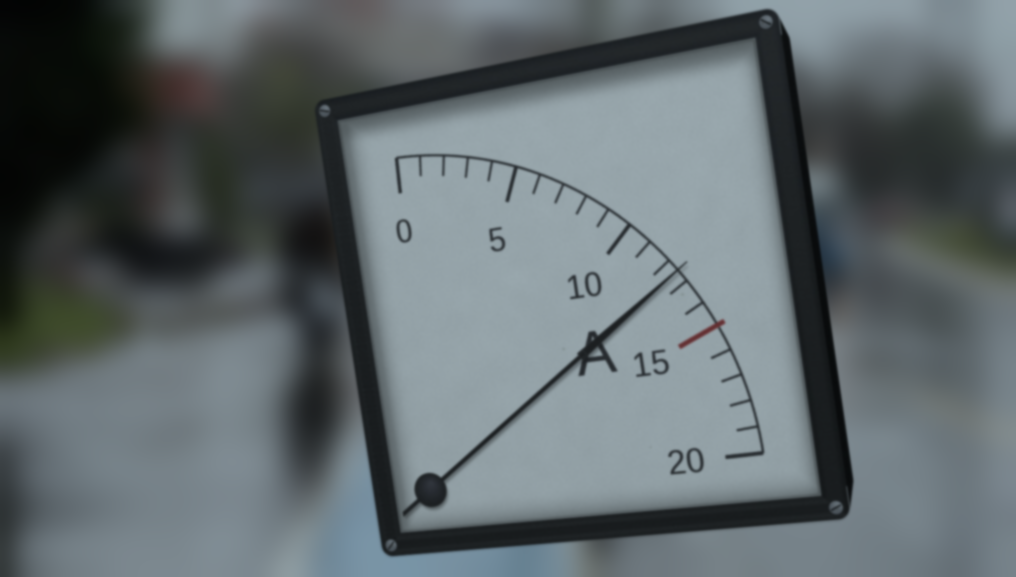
12.5; A
